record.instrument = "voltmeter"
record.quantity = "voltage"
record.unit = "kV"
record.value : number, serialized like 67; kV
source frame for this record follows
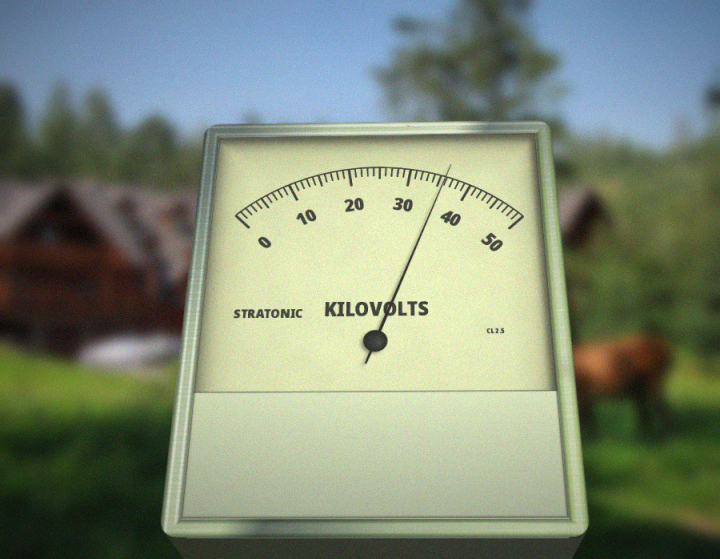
36; kV
